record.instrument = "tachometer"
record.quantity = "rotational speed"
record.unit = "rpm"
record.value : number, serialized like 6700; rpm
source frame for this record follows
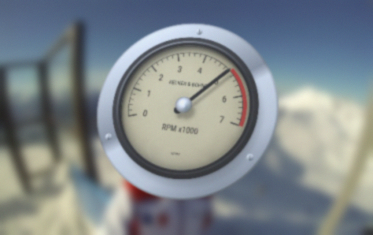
5000; rpm
